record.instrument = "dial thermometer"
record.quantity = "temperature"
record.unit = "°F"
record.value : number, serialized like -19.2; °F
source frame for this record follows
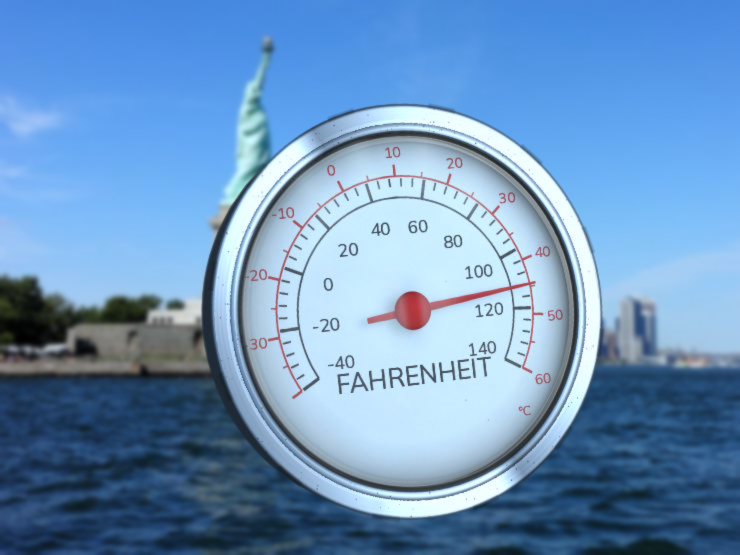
112; °F
